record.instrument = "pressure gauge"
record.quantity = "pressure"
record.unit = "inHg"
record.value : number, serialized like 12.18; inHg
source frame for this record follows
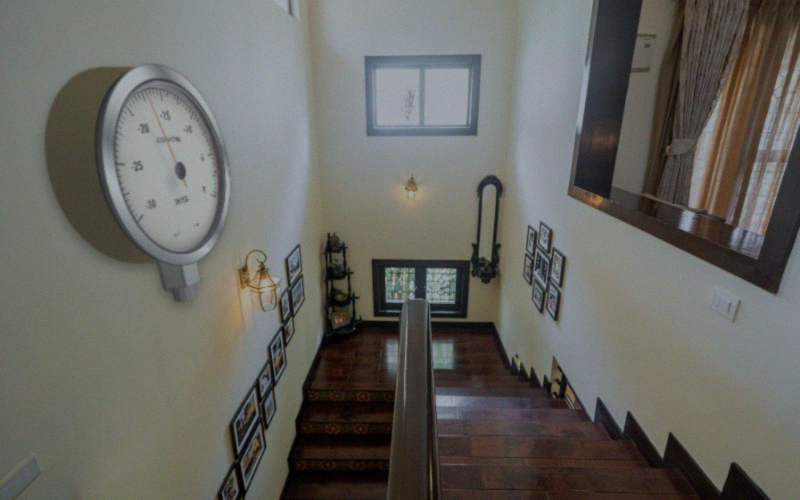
-17.5; inHg
